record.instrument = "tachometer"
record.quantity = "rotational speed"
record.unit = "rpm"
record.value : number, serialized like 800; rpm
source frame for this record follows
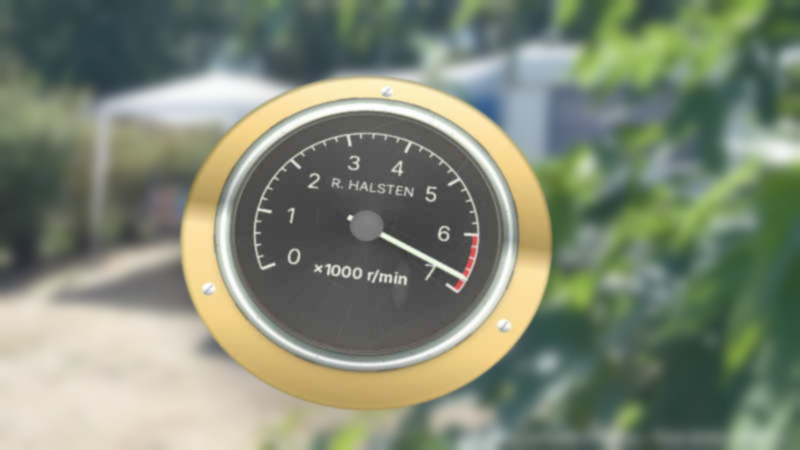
6800; rpm
